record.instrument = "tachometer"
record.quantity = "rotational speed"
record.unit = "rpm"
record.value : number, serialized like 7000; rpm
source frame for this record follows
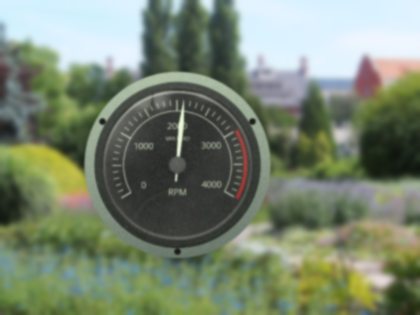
2100; rpm
